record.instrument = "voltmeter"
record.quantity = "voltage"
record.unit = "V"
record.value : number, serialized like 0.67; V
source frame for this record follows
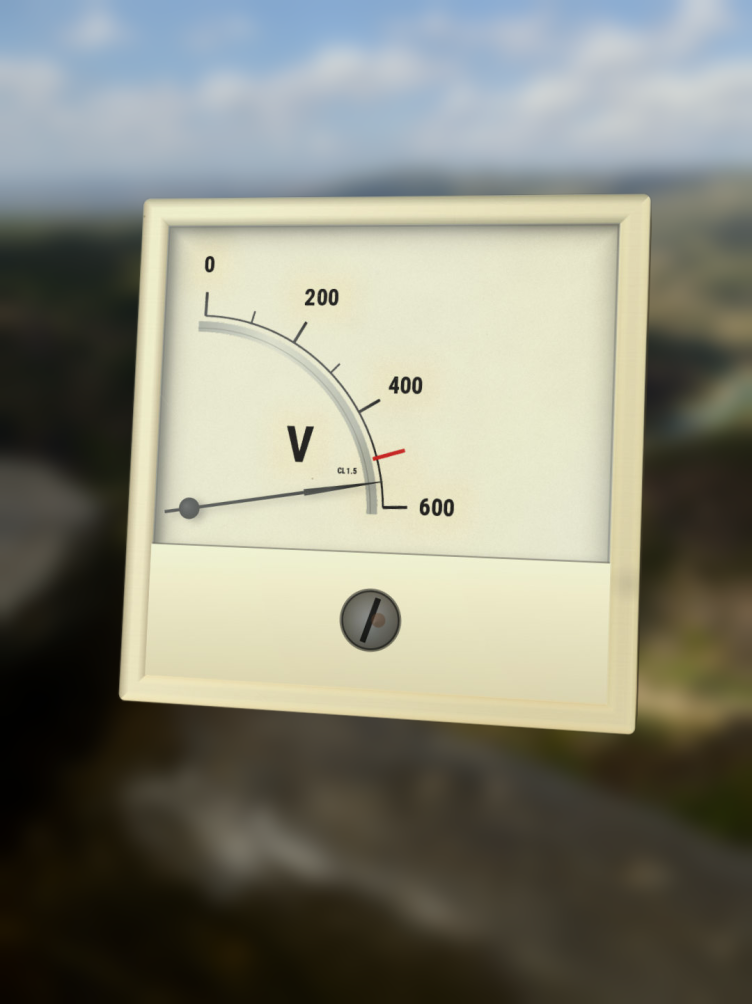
550; V
